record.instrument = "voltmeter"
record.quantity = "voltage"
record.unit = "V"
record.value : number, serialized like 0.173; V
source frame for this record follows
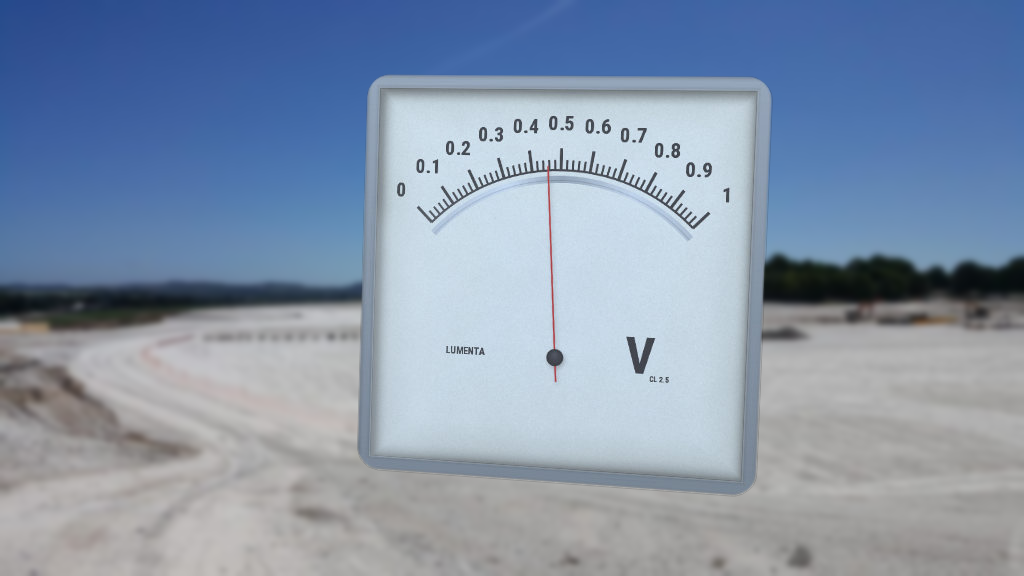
0.46; V
